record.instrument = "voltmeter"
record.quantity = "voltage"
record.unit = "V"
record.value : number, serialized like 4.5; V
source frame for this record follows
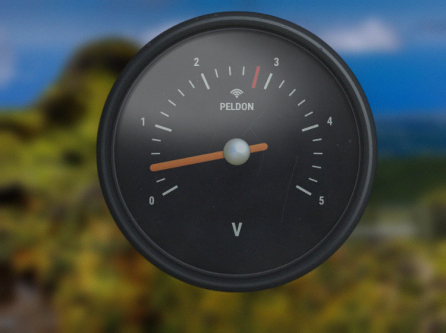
0.4; V
